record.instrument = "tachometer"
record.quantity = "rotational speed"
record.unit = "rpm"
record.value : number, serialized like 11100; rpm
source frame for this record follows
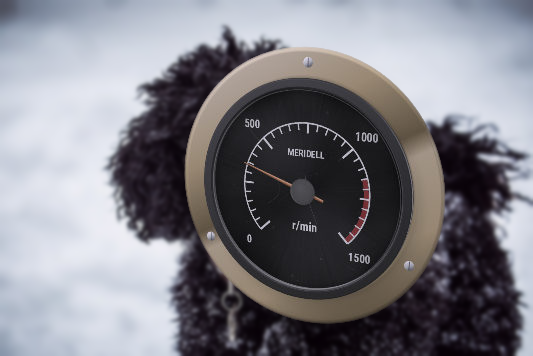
350; rpm
